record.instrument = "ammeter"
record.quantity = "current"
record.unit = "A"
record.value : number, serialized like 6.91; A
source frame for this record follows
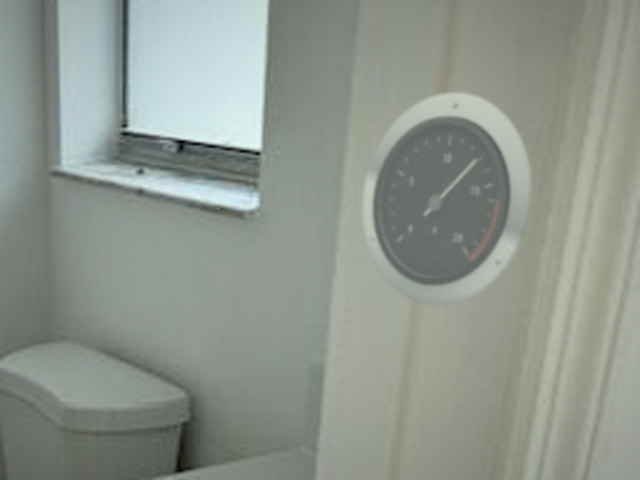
13; A
